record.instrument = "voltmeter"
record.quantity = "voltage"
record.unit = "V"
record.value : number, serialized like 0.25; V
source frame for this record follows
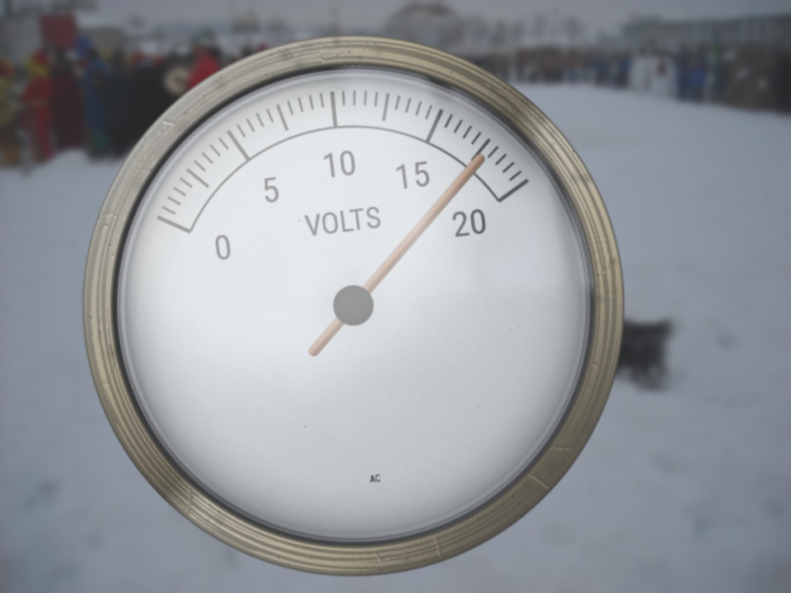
17.75; V
